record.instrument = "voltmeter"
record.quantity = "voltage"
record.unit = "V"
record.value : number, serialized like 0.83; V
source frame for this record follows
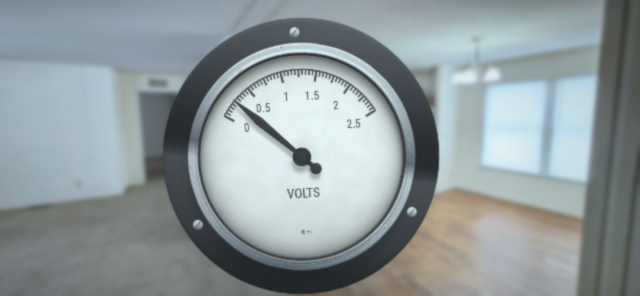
0.25; V
